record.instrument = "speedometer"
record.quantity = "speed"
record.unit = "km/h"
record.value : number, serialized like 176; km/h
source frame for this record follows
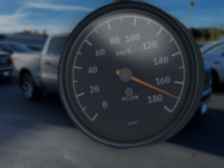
170; km/h
